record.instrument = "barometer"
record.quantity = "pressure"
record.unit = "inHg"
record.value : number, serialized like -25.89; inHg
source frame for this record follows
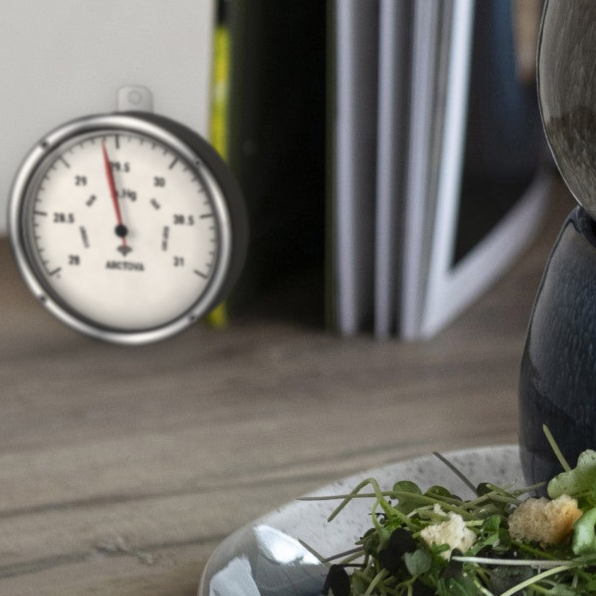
29.4; inHg
